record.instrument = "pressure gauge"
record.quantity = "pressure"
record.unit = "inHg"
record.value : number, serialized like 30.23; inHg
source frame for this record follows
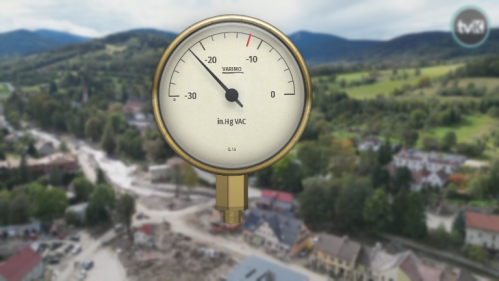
-22; inHg
